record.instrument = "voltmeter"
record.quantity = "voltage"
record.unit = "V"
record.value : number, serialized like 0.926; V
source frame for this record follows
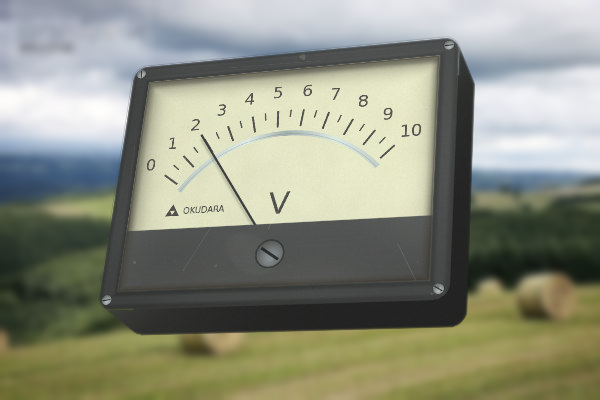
2; V
